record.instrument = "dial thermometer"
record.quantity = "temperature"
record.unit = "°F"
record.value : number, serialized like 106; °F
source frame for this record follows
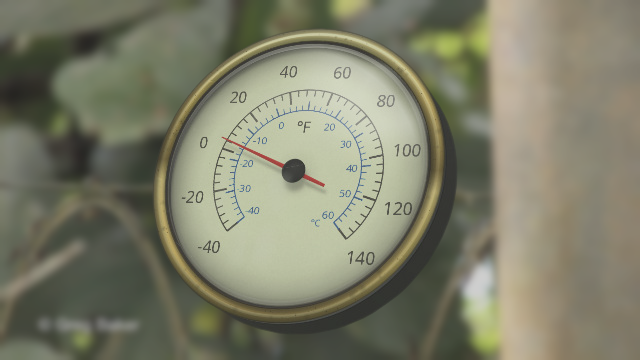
4; °F
